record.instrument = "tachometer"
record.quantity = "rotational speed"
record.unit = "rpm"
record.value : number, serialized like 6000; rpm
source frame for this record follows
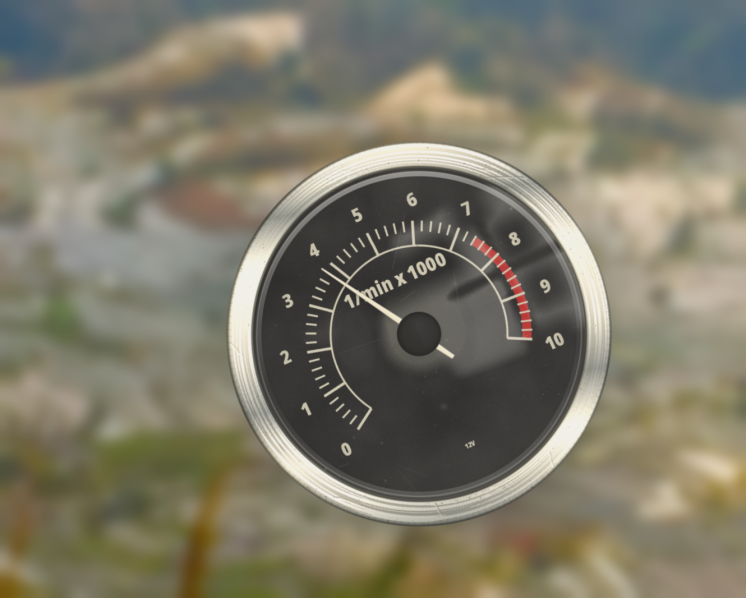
3800; rpm
